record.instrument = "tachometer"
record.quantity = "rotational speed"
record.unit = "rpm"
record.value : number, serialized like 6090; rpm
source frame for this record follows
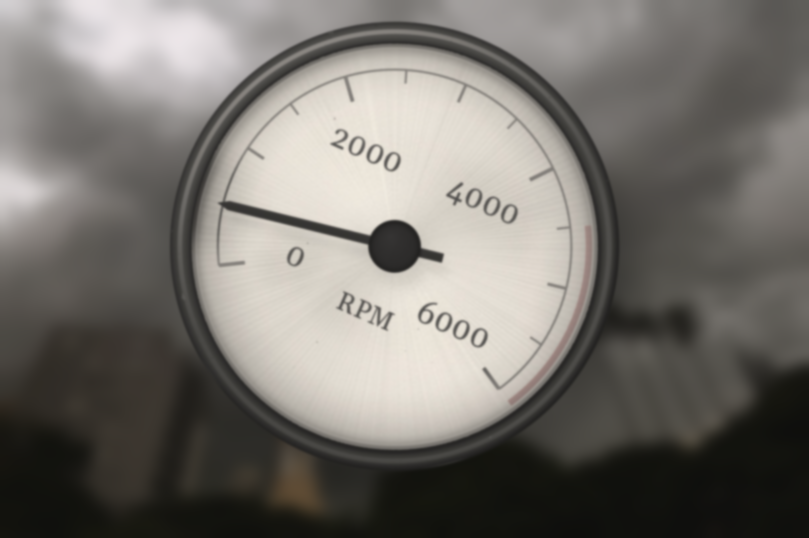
500; rpm
